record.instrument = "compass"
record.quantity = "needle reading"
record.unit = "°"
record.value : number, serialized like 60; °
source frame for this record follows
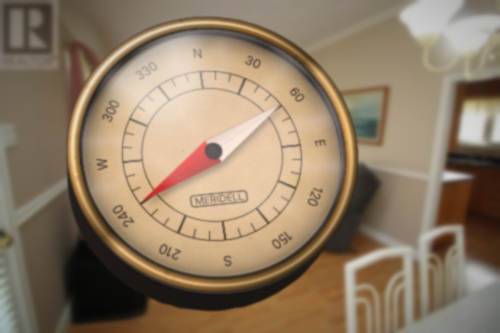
240; °
